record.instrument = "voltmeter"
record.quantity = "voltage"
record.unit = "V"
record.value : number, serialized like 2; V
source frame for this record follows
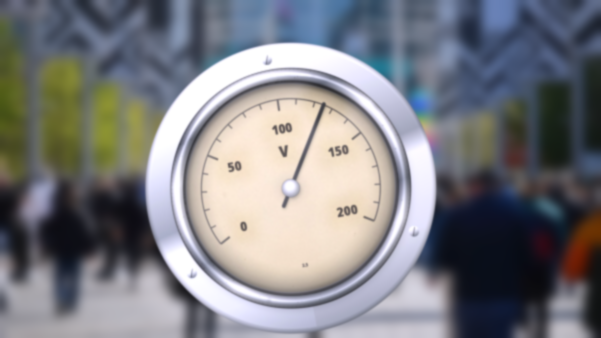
125; V
